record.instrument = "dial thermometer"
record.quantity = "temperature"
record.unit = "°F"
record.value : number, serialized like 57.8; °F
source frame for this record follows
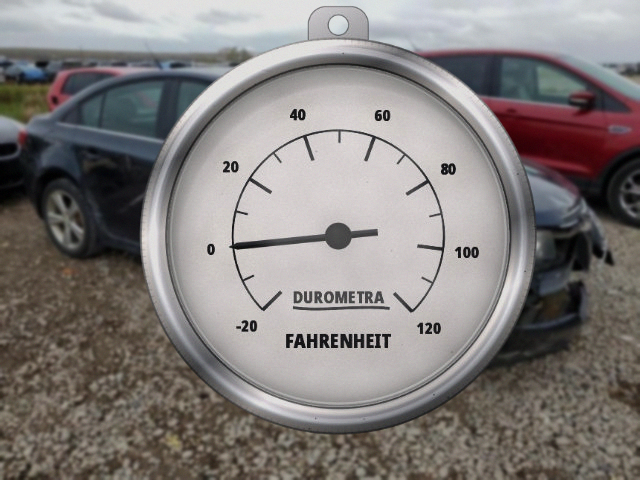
0; °F
